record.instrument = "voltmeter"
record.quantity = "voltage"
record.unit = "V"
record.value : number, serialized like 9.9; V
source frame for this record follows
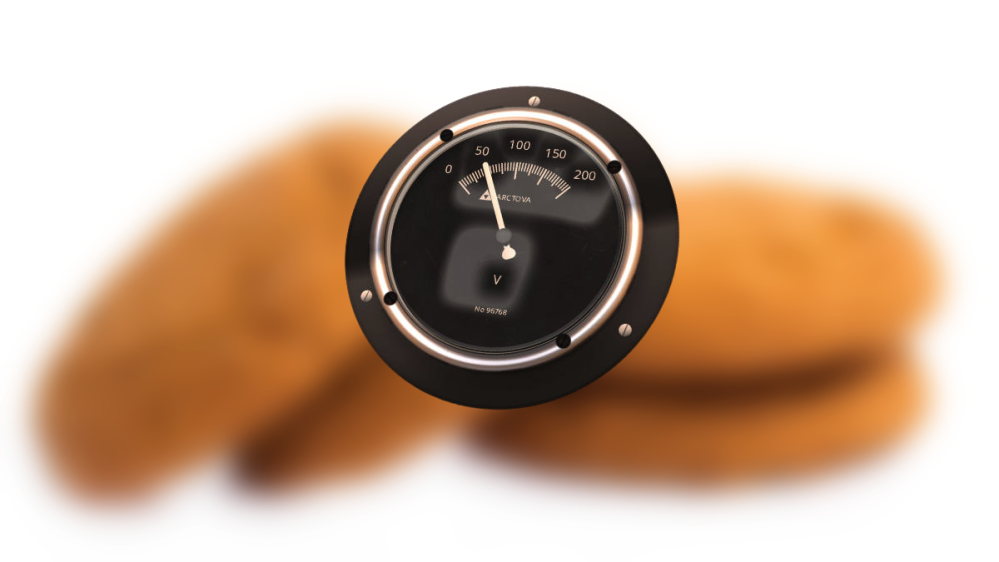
50; V
